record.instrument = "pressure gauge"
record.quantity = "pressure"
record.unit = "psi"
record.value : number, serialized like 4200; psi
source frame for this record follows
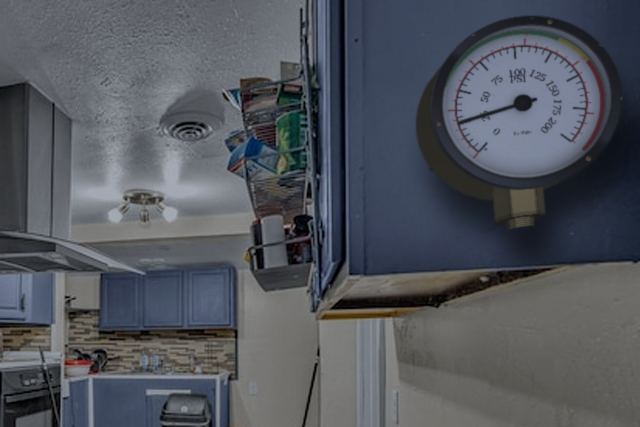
25; psi
